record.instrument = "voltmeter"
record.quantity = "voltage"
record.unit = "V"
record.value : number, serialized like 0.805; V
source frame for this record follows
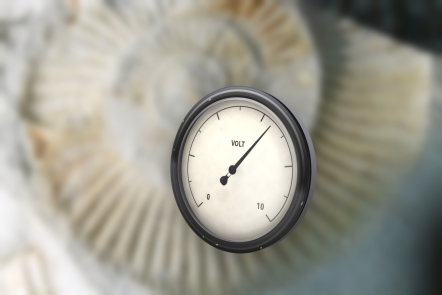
6.5; V
